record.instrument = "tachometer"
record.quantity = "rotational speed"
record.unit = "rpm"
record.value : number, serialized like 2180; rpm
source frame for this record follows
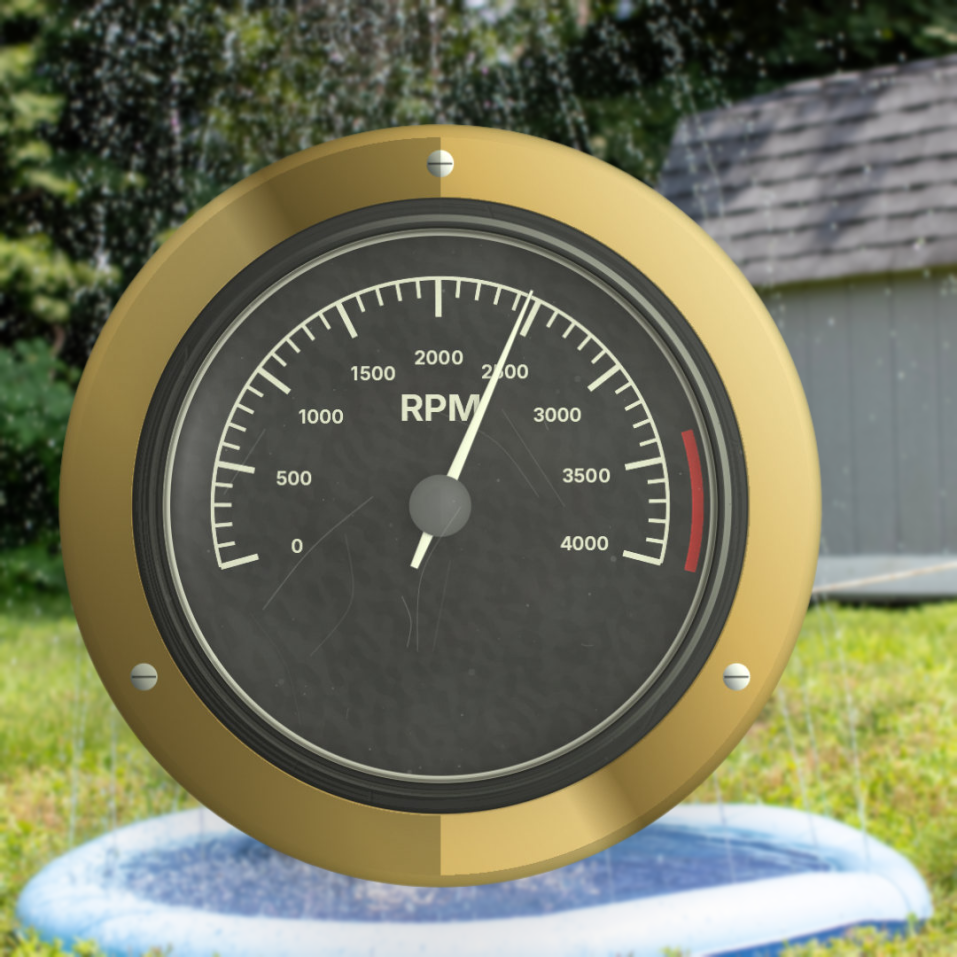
2450; rpm
